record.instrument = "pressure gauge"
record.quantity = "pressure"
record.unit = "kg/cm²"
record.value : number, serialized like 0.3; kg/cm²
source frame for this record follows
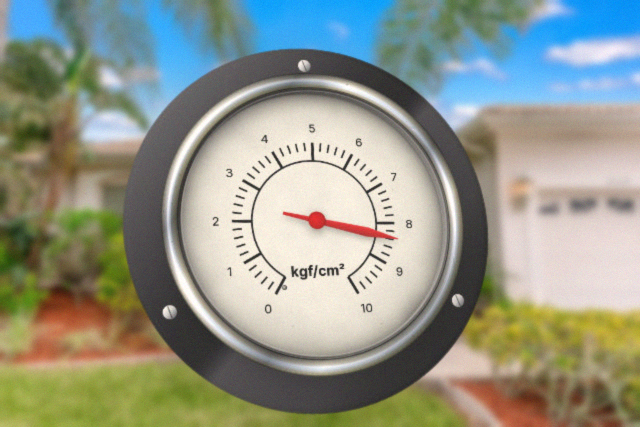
8.4; kg/cm²
